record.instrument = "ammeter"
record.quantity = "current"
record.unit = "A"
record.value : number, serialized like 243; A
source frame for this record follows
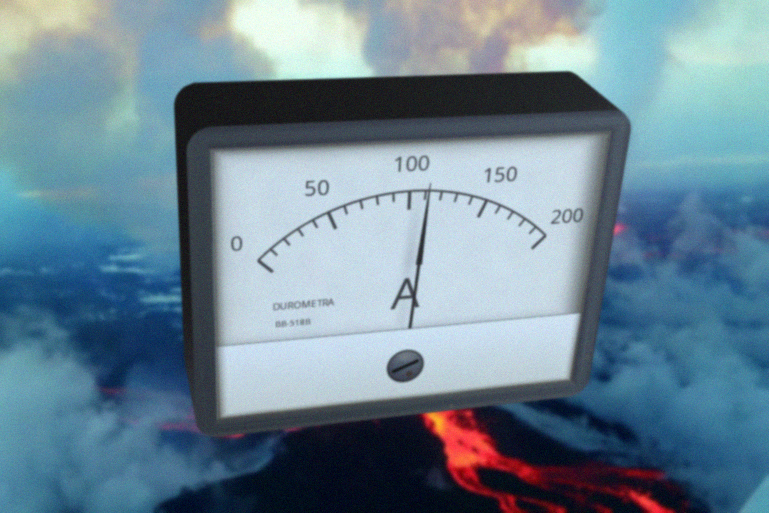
110; A
